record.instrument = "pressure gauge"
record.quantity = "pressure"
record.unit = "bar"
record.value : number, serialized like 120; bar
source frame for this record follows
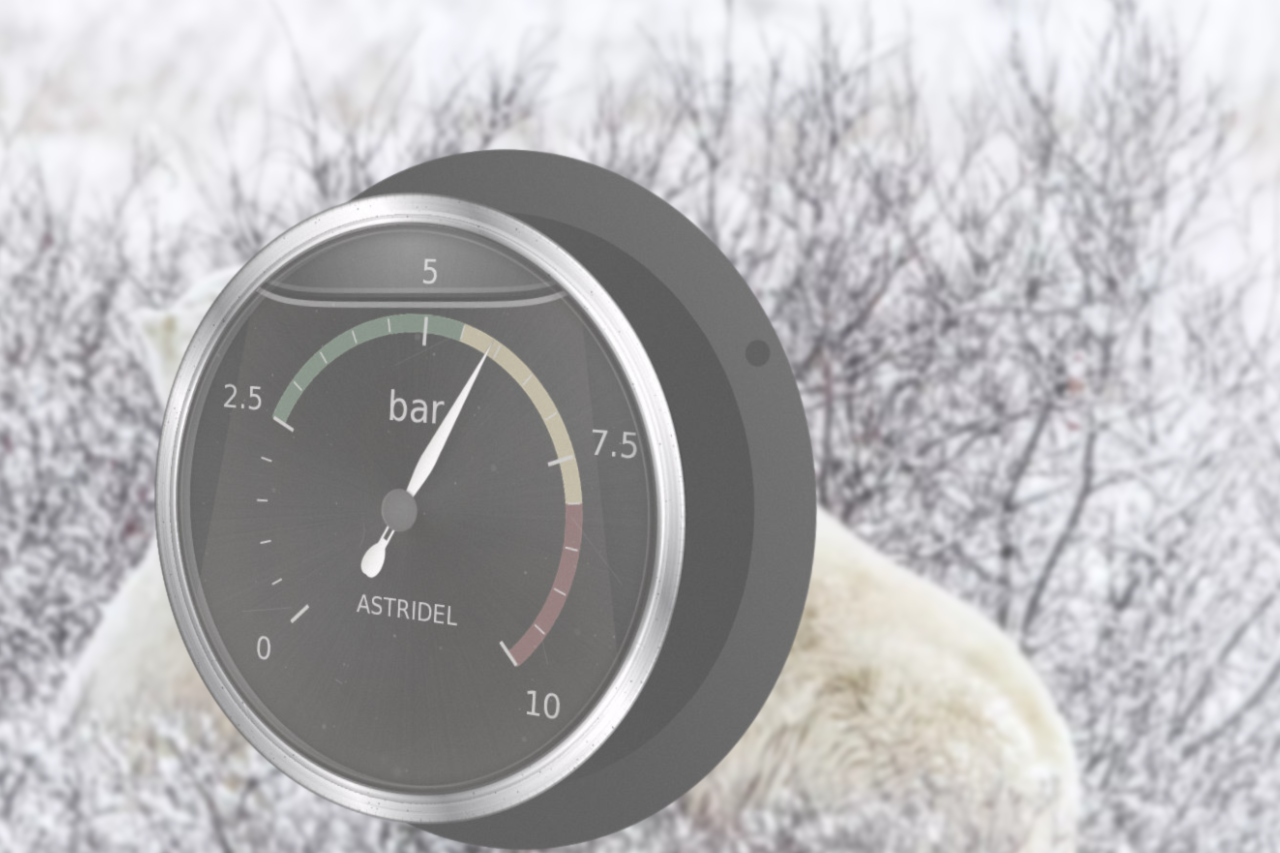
6; bar
